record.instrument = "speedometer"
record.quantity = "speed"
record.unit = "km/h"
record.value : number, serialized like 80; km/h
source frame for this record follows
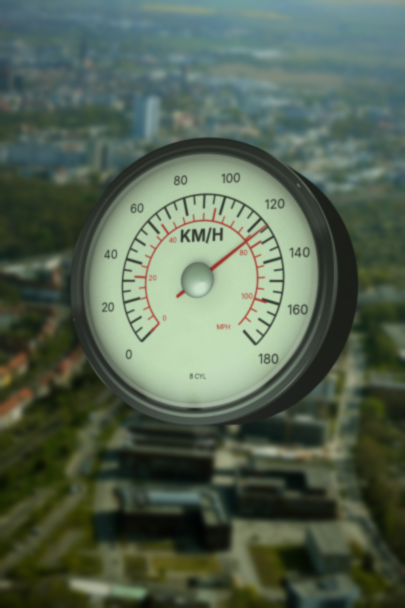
125; km/h
